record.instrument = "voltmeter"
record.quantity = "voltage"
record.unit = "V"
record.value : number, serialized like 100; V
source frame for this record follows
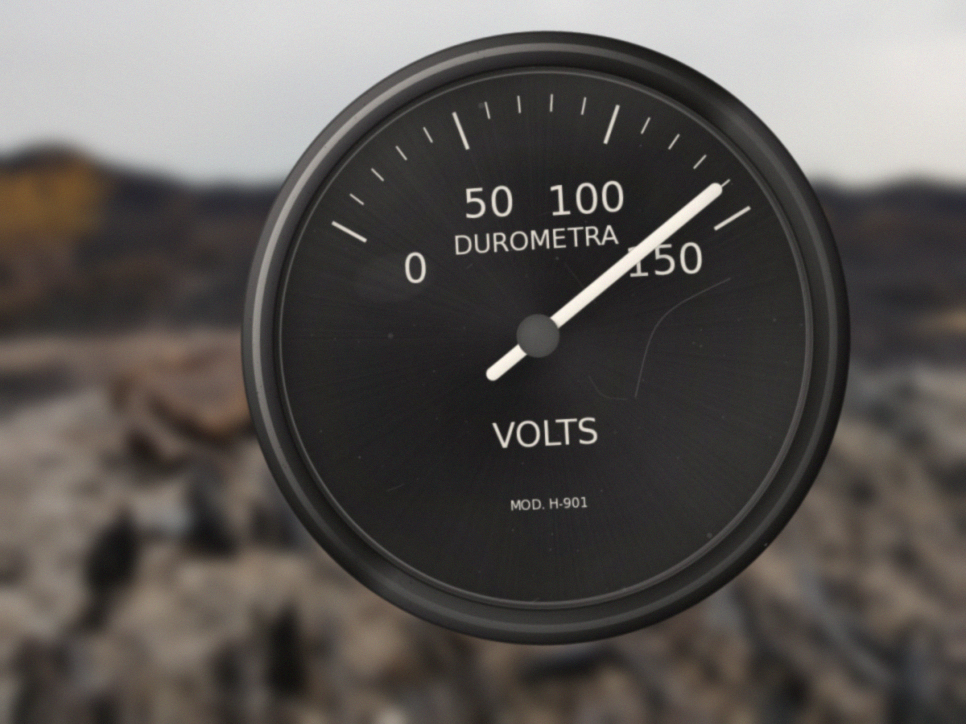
140; V
